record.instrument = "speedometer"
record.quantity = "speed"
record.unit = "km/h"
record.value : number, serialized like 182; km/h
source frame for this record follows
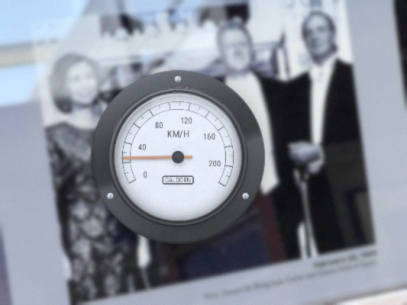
25; km/h
